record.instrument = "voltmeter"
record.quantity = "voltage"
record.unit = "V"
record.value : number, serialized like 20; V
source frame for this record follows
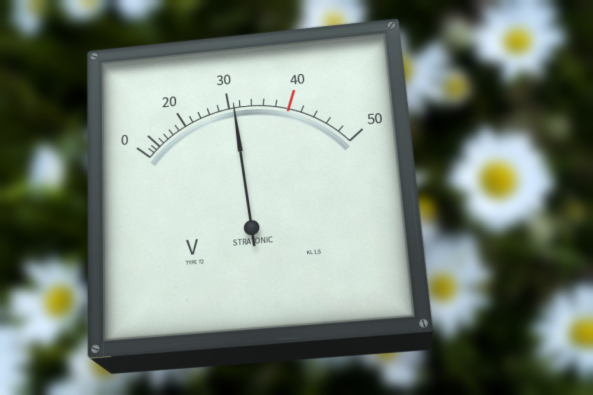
31; V
